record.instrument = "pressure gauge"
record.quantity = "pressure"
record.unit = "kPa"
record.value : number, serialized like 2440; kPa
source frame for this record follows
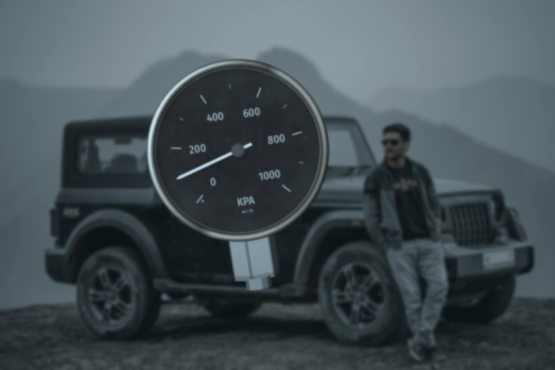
100; kPa
